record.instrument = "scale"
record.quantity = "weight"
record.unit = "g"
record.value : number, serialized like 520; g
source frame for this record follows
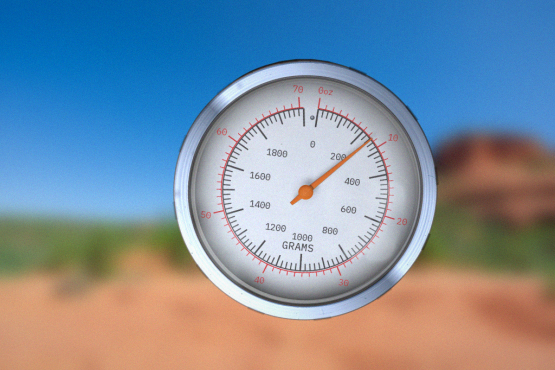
240; g
